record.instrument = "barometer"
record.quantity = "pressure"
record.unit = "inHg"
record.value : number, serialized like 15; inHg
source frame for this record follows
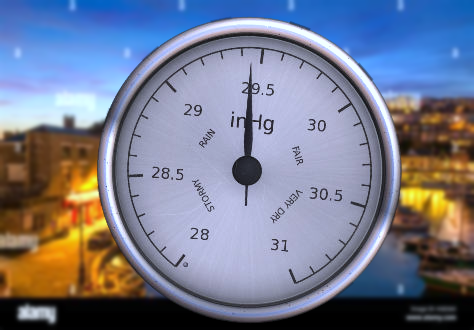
29.45; inHg
